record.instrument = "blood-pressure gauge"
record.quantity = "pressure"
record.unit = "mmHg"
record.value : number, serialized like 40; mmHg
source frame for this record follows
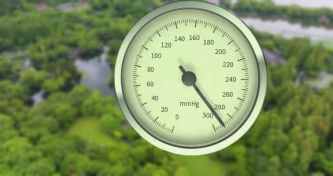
290; mmHg
